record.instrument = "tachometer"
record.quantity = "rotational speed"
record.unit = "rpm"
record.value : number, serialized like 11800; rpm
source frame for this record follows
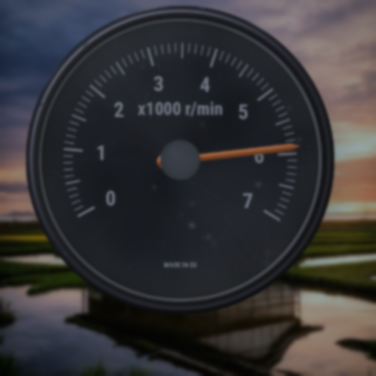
5900; rpm
